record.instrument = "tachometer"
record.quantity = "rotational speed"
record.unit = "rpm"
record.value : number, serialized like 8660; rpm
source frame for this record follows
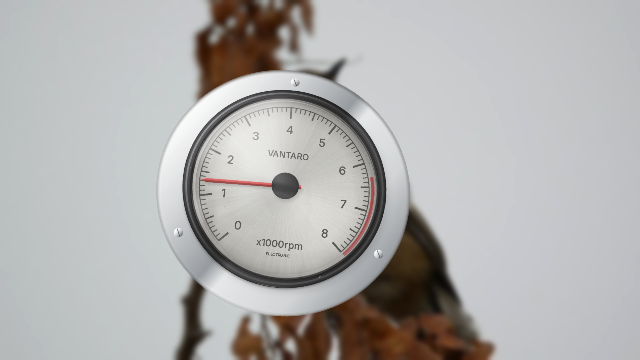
1300; rpm
